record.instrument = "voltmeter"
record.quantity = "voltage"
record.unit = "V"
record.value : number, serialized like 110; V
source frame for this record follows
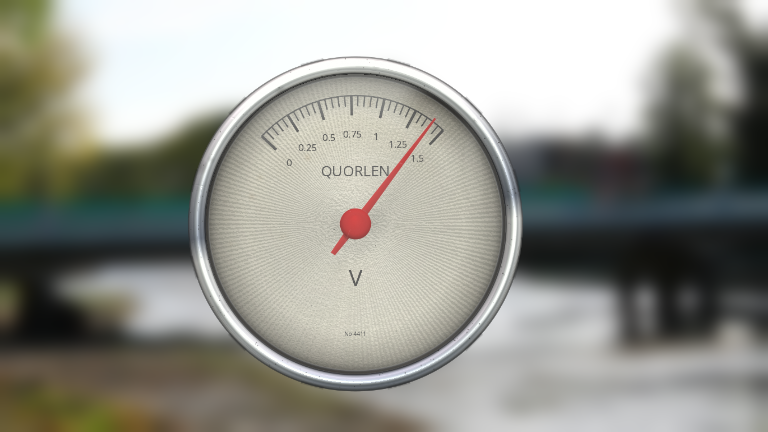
1.4; V
